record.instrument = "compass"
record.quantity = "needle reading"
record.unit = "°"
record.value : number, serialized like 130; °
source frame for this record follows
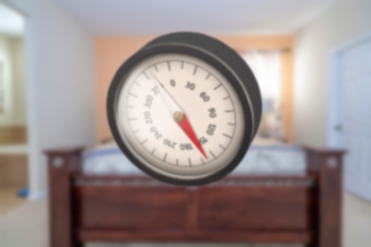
157.5; °
